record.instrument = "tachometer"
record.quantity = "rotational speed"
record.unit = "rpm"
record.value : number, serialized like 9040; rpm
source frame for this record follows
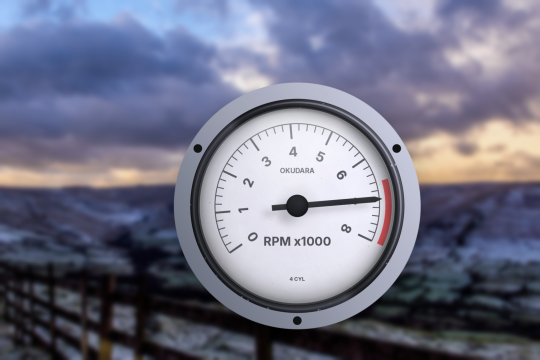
7000; rpm
